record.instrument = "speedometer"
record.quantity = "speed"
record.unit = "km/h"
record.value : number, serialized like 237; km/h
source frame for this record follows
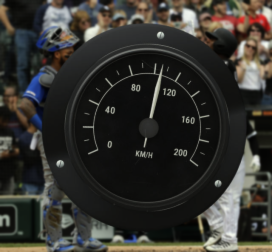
105; km/h
